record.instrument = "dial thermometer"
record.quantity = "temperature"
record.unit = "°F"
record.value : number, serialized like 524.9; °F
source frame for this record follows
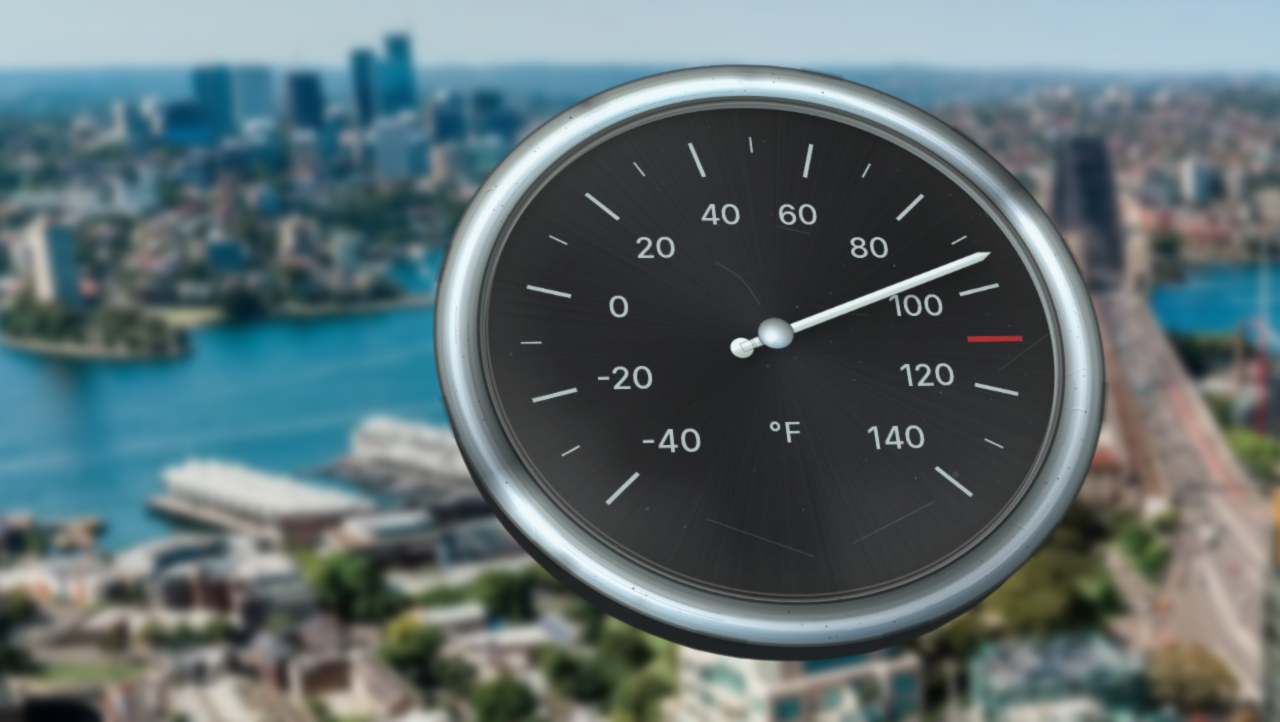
95; °F
